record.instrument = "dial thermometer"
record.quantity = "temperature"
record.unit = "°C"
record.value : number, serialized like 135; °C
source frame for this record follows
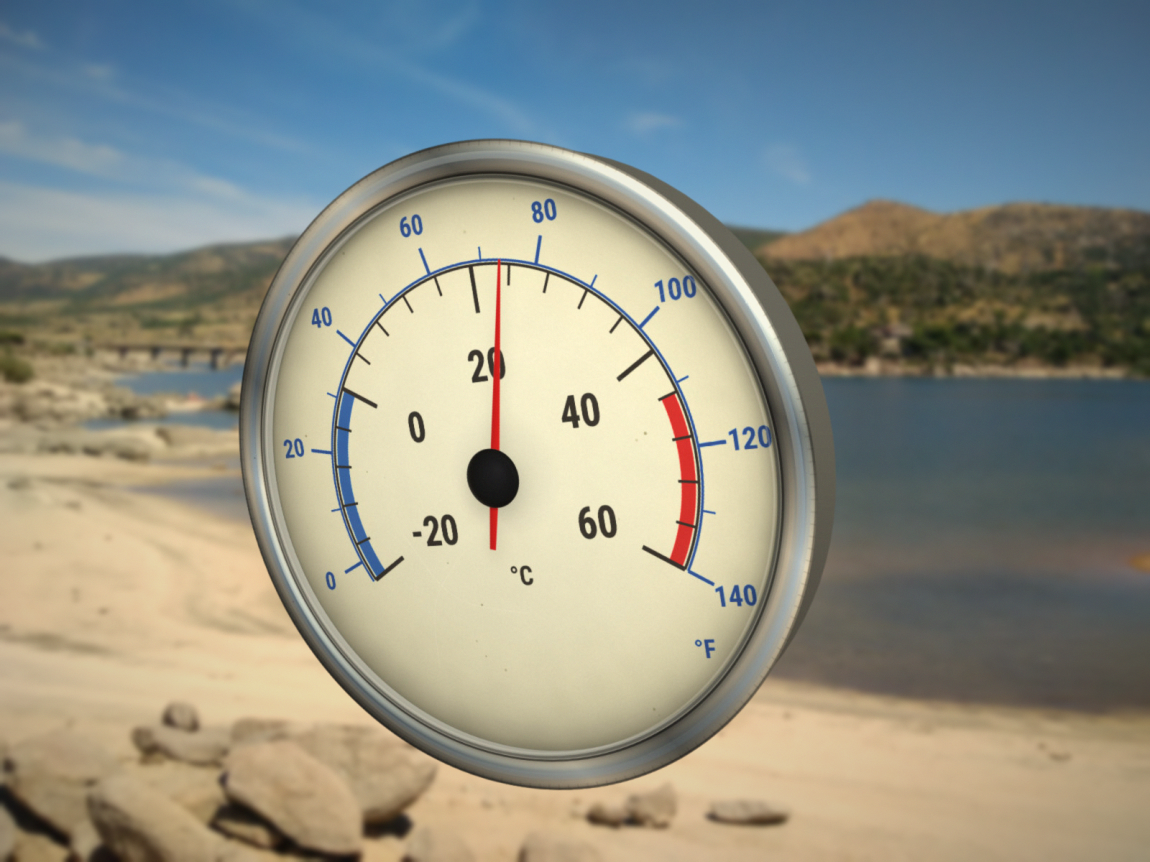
24; °C
